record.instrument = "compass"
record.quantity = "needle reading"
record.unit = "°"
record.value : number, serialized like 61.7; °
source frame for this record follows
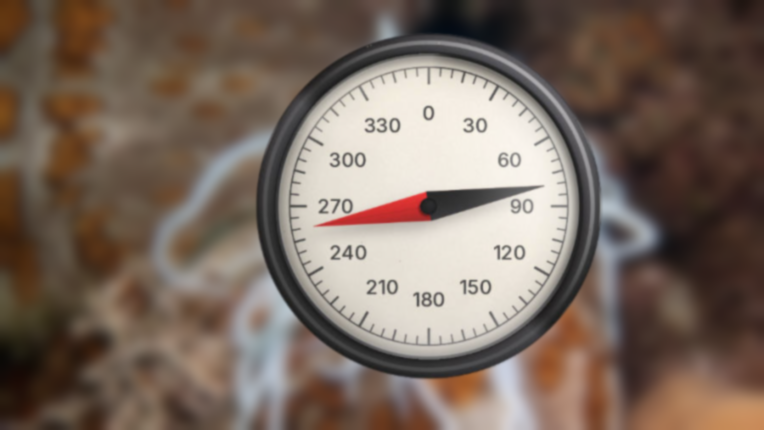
260; °
